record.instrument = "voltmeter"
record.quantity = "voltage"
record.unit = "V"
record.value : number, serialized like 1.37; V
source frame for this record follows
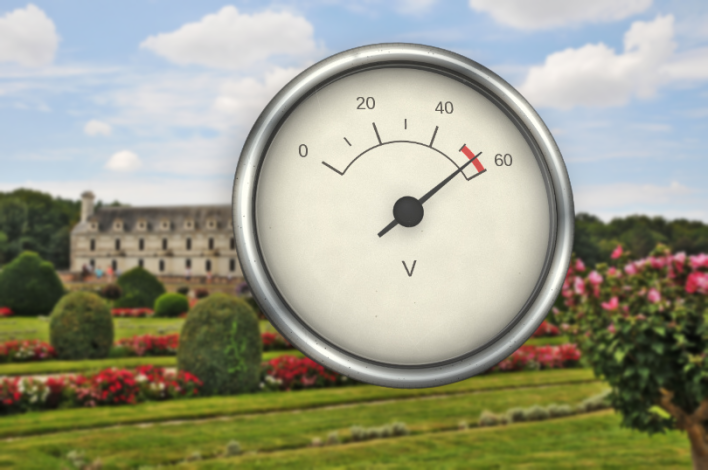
55; V
